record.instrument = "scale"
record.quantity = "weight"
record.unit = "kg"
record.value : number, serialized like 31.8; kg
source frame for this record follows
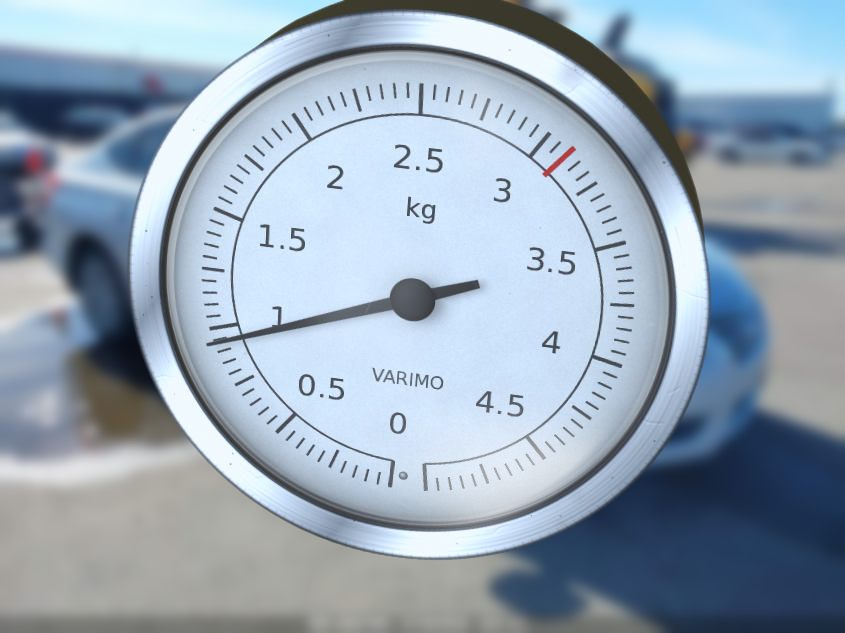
0.95; kg
